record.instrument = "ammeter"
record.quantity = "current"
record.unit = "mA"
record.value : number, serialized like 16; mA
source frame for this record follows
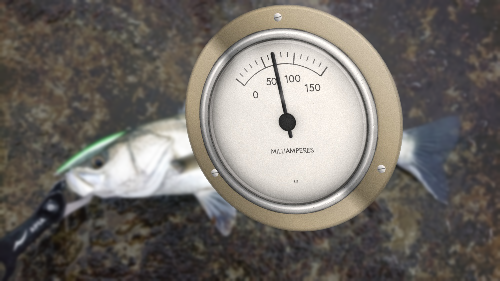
70; mA
